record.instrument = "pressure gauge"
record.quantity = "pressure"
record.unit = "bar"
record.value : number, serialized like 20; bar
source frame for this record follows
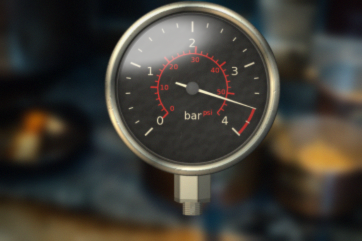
3.6; bar
